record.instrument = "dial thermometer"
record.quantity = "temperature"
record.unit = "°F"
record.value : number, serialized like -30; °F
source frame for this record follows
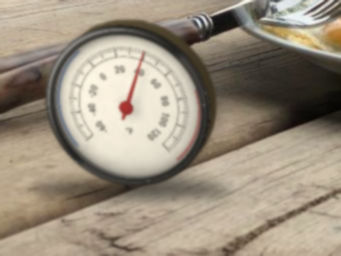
40; °F
